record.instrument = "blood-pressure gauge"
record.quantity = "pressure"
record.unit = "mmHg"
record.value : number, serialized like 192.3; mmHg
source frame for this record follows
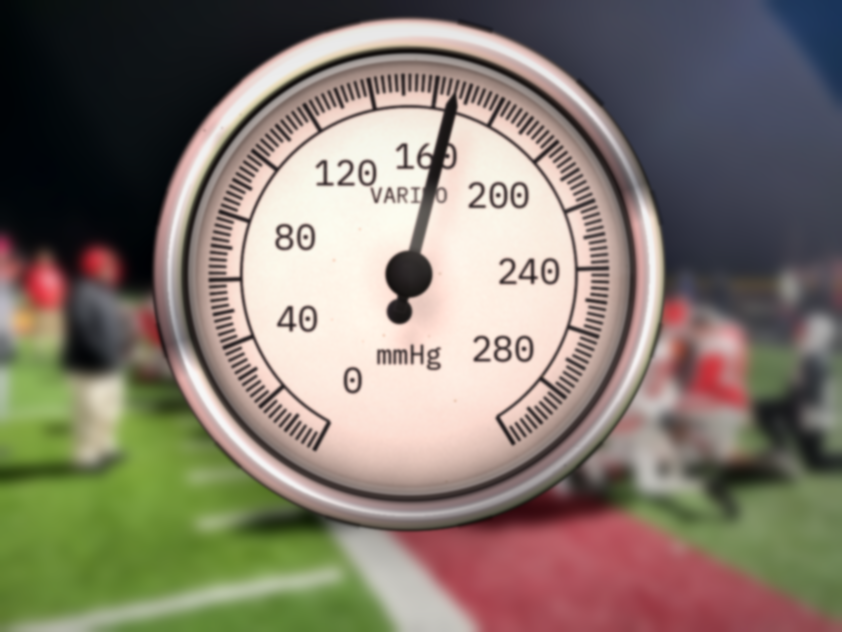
166; mmHg
